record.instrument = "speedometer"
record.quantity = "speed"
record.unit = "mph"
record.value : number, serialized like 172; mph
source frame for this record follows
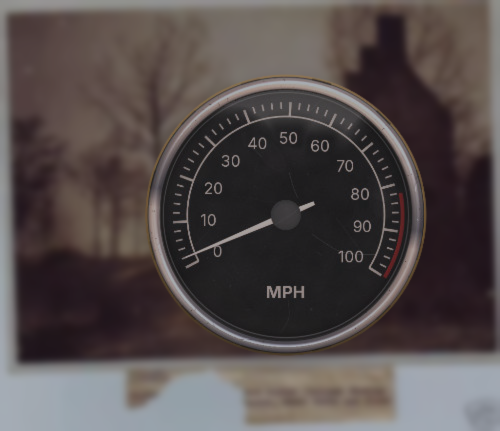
2; mph
